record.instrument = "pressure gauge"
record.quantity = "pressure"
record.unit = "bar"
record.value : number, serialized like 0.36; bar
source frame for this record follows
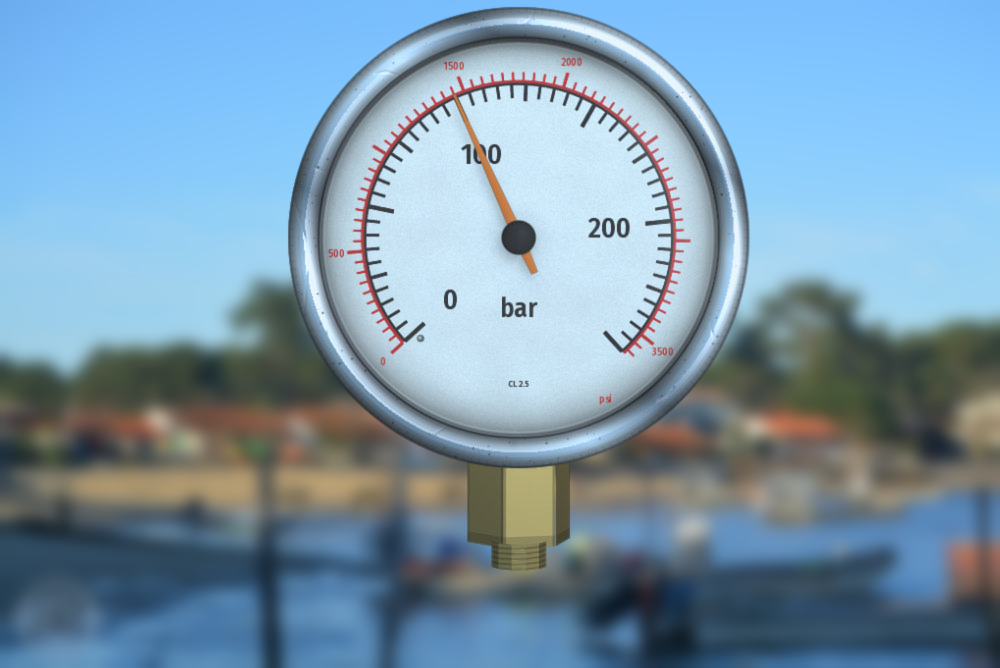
100; bar
